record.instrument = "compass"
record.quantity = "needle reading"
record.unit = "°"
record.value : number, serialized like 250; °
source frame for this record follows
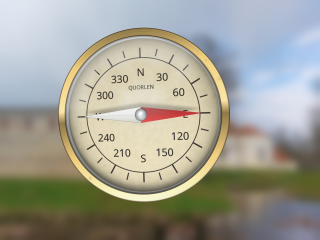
90; °
